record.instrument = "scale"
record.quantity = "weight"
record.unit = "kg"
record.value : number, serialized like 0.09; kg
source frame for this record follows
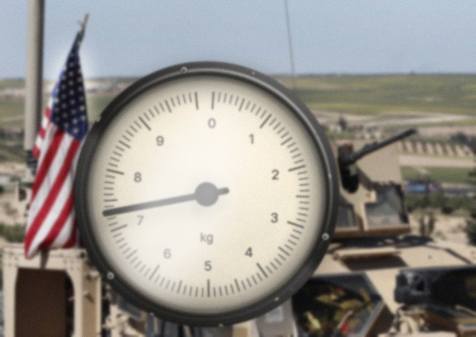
7.3; kg
